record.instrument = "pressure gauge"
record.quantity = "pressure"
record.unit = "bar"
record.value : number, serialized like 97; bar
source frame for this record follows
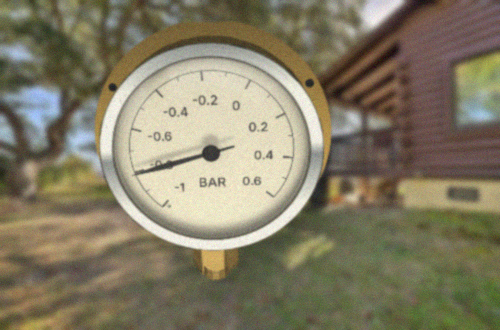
-0.8; bar
